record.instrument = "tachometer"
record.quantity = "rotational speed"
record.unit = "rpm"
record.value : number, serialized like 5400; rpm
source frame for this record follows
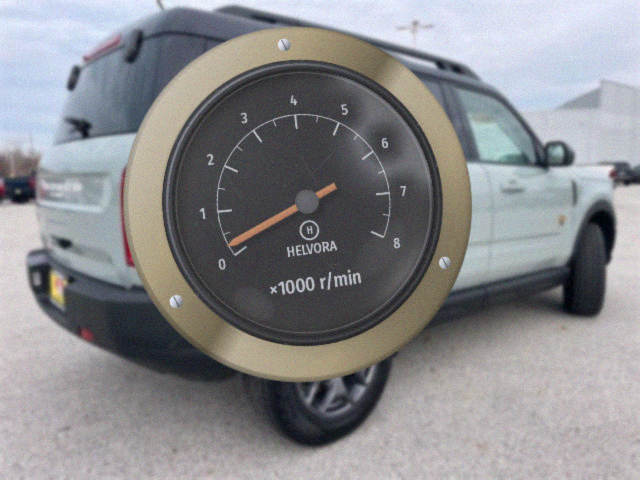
250; rpm
